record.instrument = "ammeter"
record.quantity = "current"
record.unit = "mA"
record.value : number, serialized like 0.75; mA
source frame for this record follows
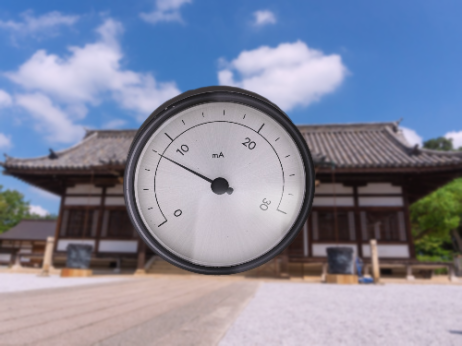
8; mA
